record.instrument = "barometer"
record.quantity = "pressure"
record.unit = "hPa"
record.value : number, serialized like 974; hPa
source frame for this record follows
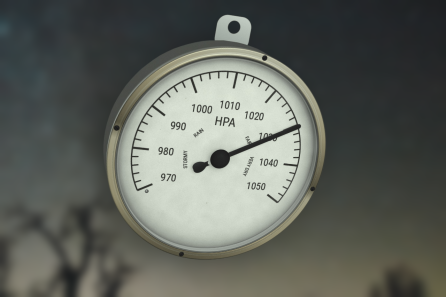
1030; hPa
